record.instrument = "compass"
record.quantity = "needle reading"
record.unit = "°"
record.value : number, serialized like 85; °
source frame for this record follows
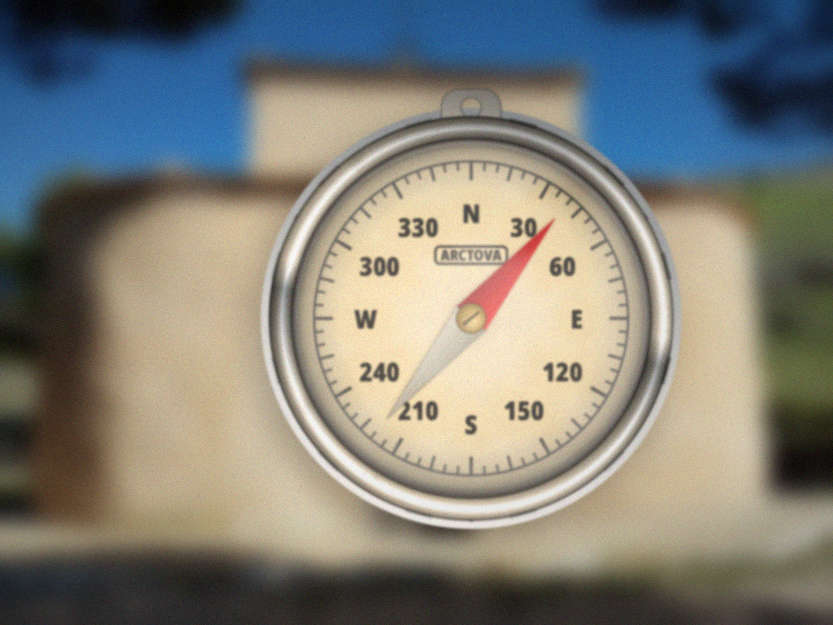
40; °
